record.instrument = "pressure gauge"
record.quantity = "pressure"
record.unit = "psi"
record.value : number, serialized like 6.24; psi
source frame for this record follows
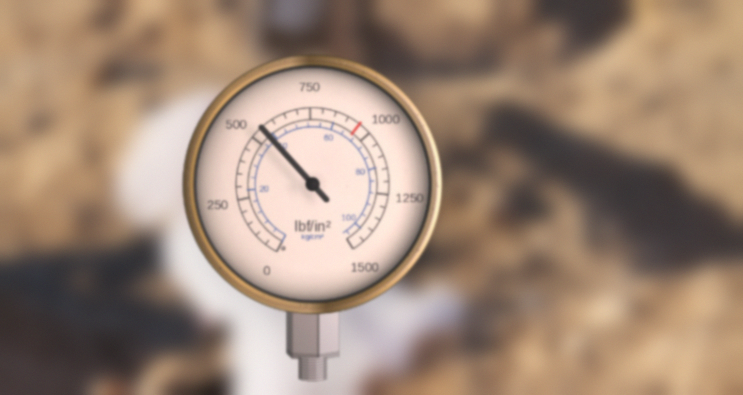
550; psi
